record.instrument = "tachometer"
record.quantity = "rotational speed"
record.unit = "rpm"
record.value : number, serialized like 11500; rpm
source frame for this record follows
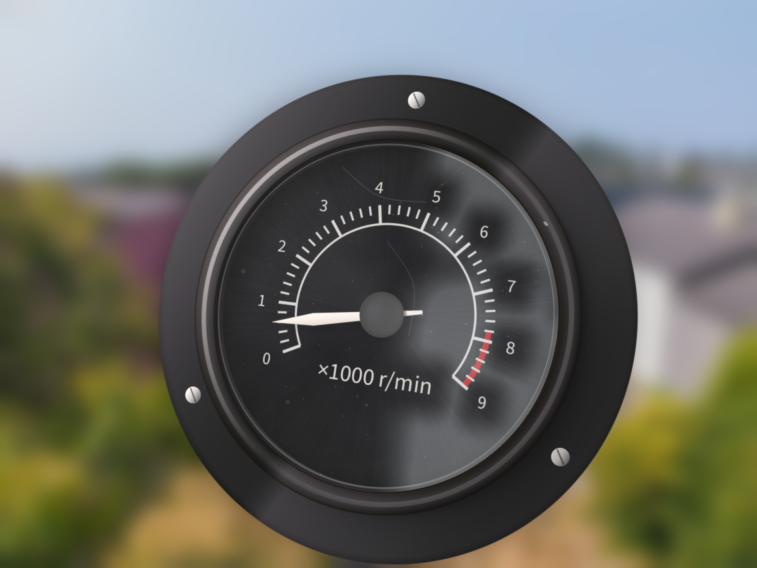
600; rpm
